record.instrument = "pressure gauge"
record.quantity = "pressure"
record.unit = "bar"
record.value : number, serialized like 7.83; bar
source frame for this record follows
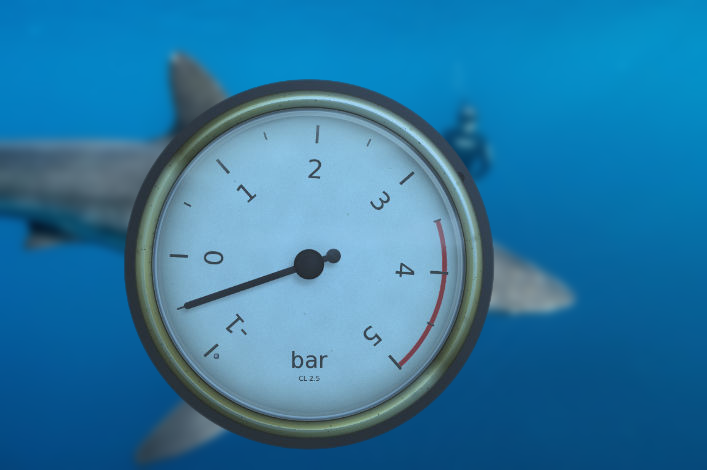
-0.5; bar
